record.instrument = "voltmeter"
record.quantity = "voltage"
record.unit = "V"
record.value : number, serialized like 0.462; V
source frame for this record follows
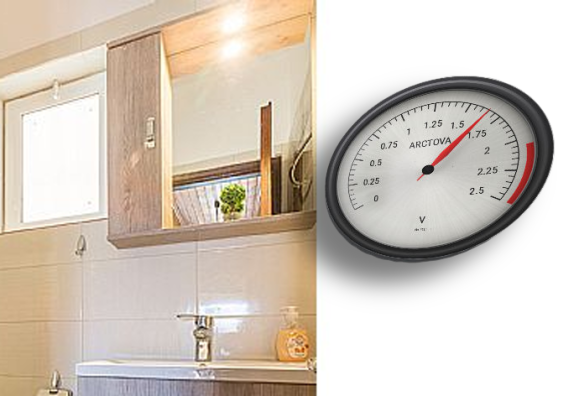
1.65; V
